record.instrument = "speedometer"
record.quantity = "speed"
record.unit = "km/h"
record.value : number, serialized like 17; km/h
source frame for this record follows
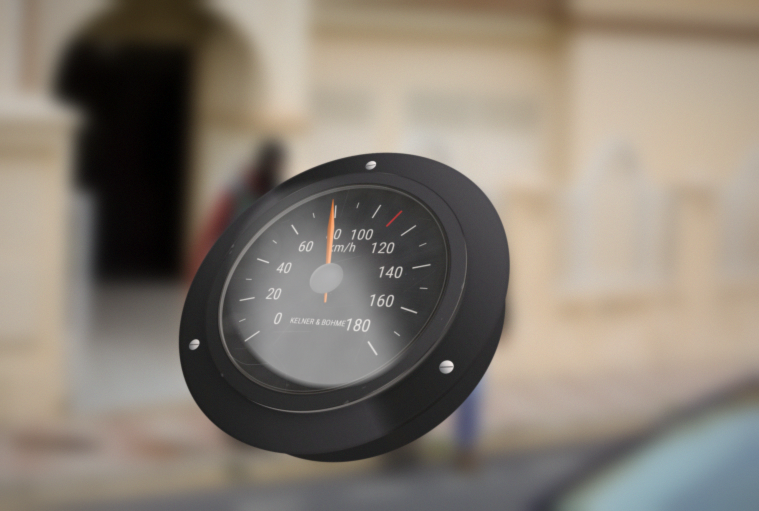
80; km/h
